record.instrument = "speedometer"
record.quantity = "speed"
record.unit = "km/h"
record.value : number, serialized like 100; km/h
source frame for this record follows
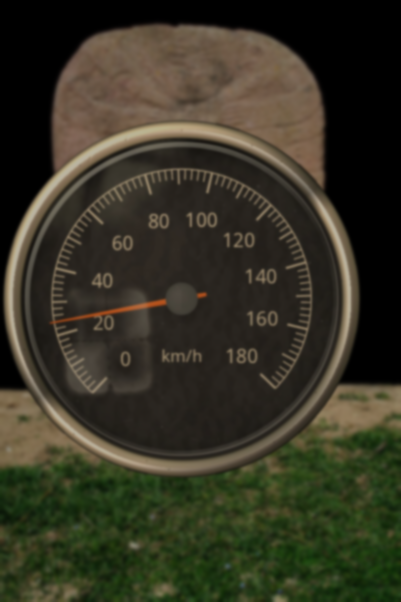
24; km/h
